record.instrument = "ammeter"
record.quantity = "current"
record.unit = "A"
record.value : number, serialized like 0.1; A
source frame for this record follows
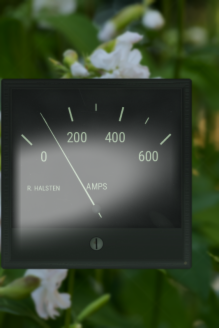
100; A
